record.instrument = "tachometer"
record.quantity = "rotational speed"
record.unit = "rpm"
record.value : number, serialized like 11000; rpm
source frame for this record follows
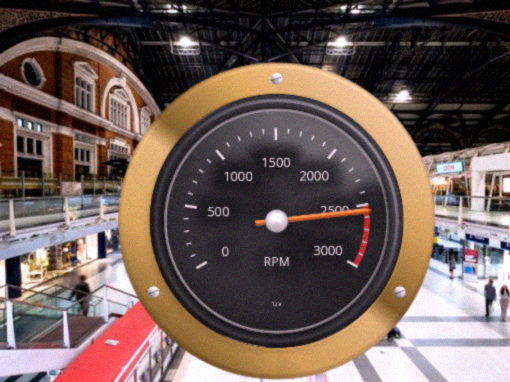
2550; rpm
